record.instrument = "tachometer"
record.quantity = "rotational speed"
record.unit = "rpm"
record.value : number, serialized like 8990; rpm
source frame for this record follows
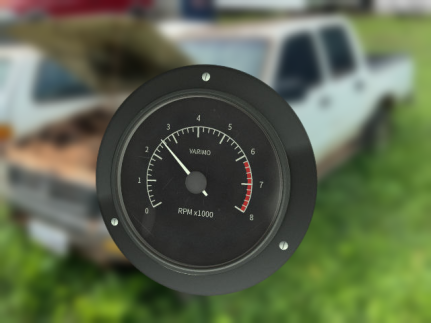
2600; rpm
